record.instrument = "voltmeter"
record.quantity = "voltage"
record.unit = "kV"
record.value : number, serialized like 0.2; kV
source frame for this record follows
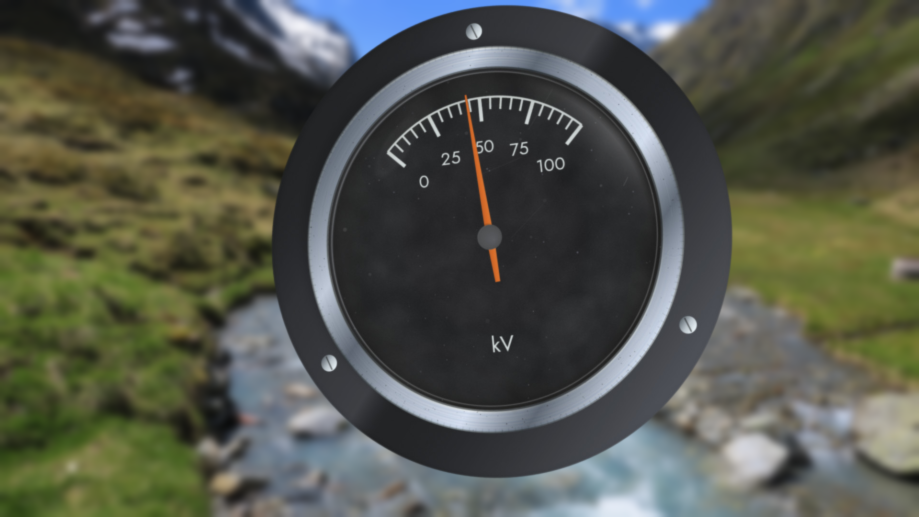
45; kV
